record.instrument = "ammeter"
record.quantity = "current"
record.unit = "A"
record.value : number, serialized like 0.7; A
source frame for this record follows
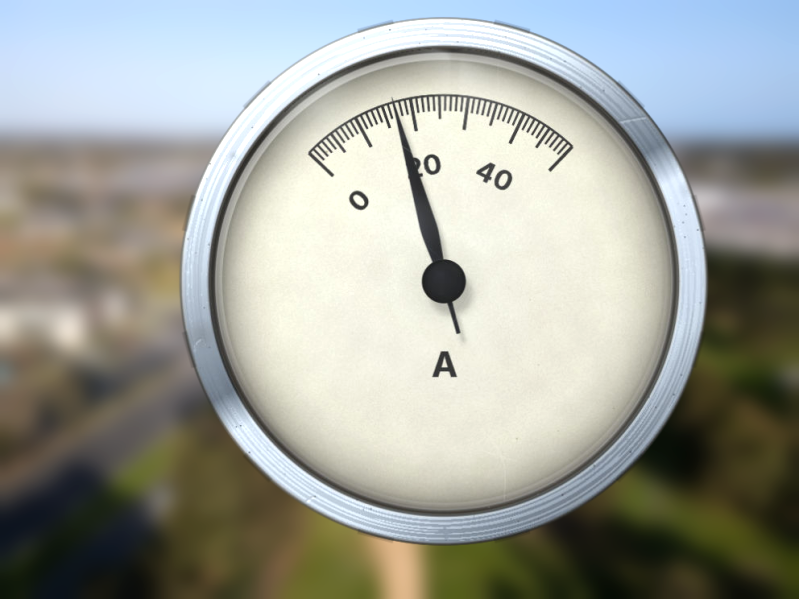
17; A
